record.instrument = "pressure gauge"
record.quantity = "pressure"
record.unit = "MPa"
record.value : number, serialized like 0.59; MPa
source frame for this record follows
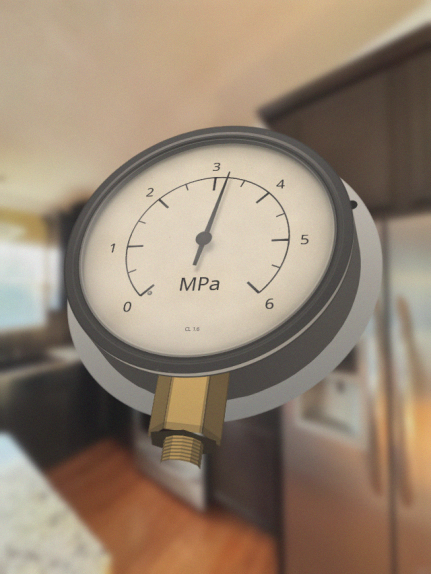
3.25; MPa
